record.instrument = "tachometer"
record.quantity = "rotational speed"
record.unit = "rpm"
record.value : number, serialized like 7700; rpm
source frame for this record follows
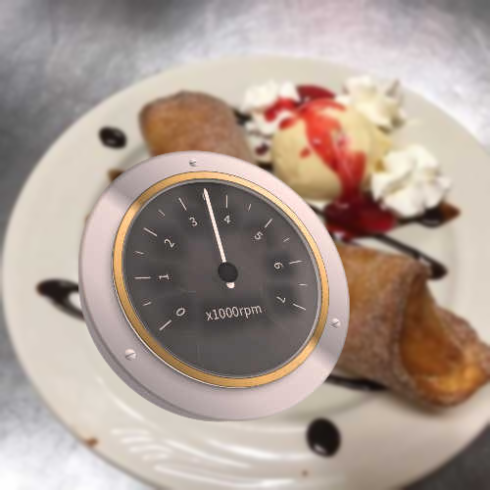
3500; rpm
